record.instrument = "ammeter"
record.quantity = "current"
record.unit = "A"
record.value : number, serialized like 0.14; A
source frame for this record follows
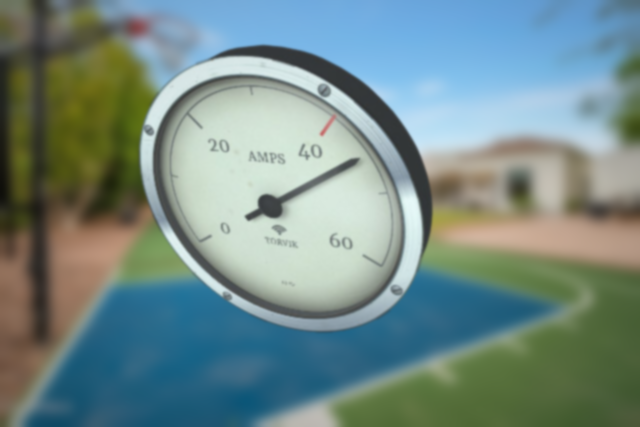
45; A
